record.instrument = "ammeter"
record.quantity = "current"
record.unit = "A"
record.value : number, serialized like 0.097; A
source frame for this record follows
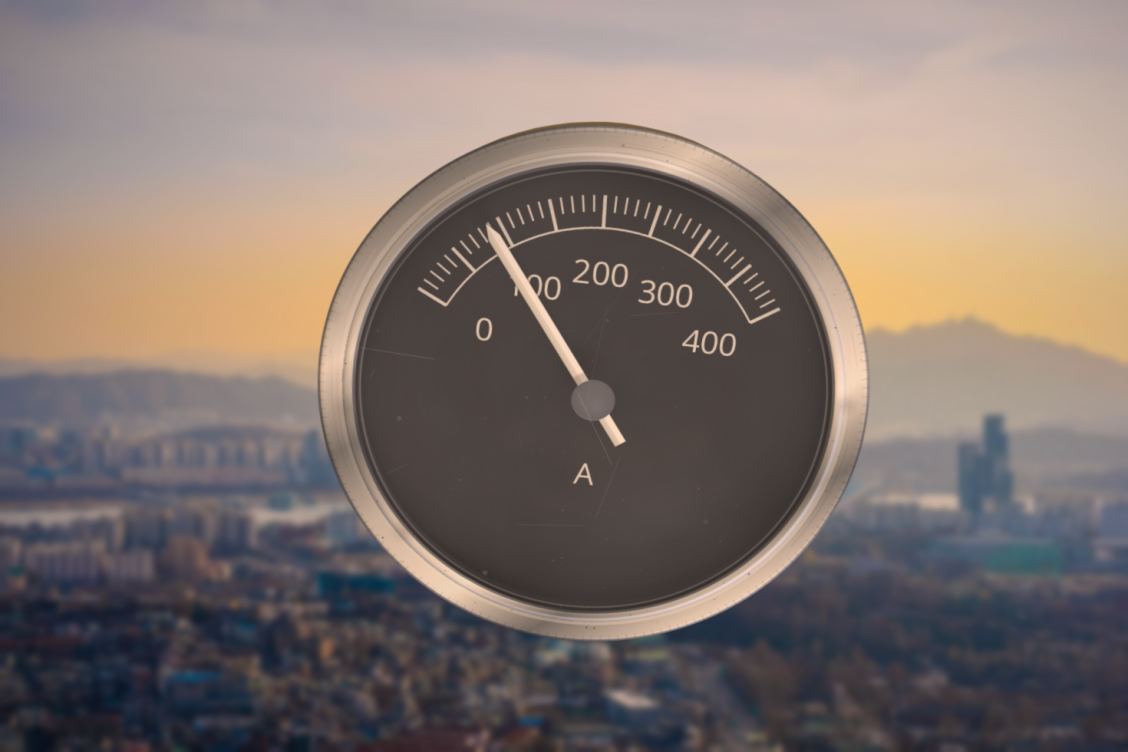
90; A
